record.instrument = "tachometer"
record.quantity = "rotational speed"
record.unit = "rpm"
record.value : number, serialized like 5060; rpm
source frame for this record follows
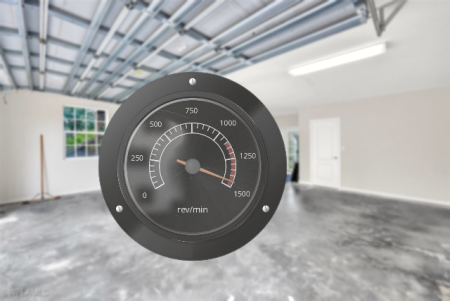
1450; rpm
